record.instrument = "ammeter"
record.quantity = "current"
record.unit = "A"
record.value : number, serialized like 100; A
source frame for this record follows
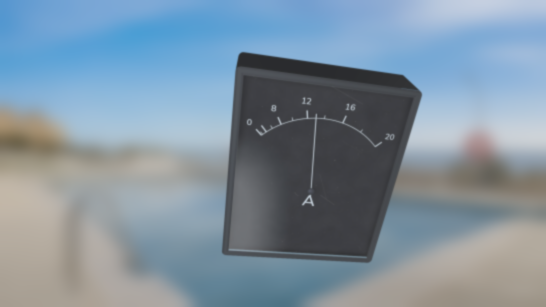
13; A
